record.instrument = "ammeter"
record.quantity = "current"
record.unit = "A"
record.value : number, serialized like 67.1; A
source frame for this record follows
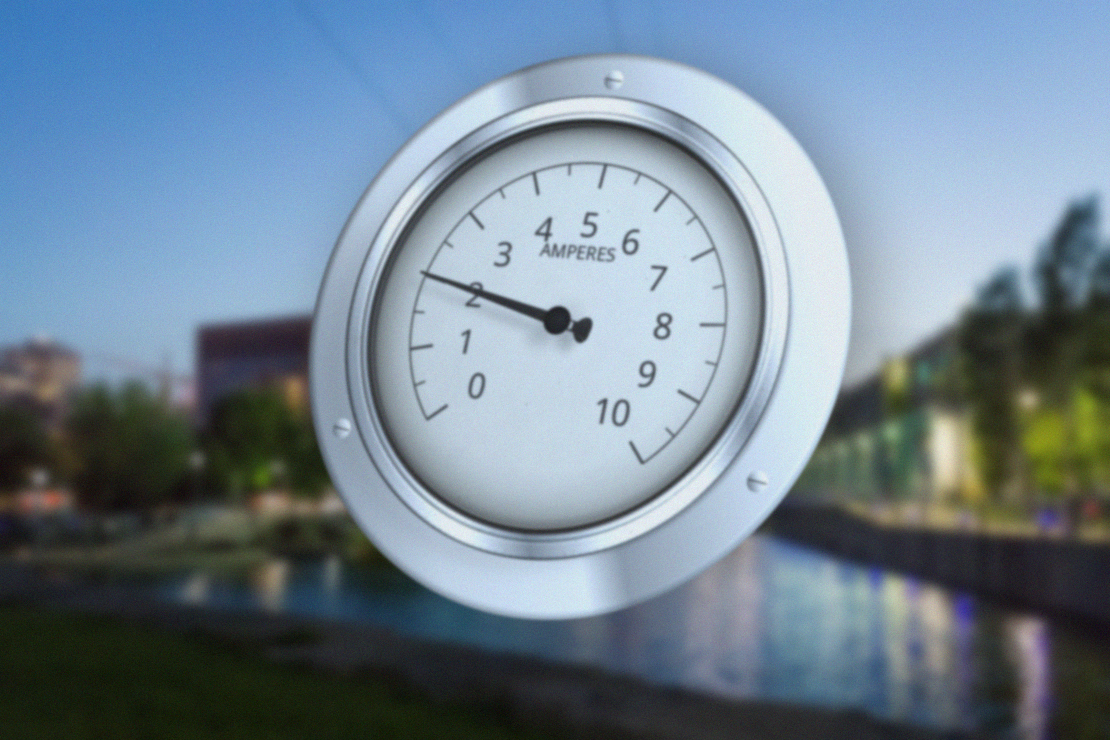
2; A
